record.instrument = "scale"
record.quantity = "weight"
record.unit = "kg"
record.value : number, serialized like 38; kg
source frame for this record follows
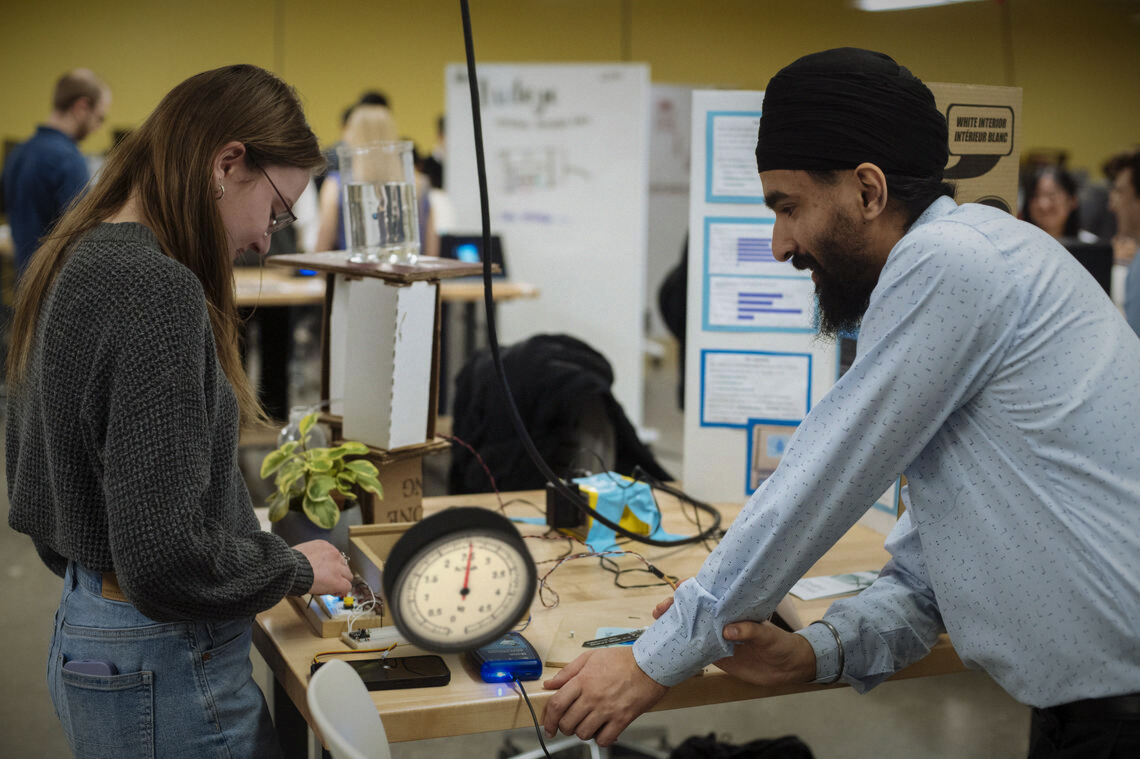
2.5; kg
